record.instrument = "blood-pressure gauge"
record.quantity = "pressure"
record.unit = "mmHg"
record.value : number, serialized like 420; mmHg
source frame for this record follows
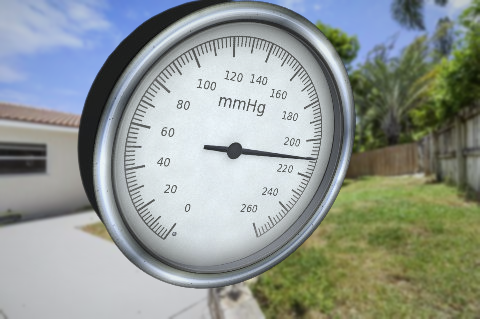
210; mmHg
